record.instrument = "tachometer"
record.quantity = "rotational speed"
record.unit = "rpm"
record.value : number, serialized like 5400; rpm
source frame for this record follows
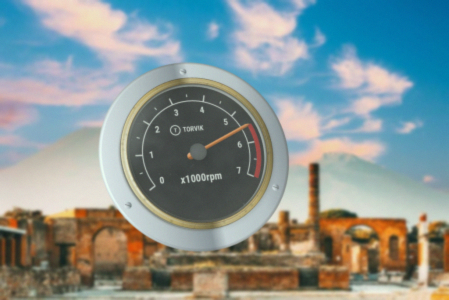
5500; rpm
